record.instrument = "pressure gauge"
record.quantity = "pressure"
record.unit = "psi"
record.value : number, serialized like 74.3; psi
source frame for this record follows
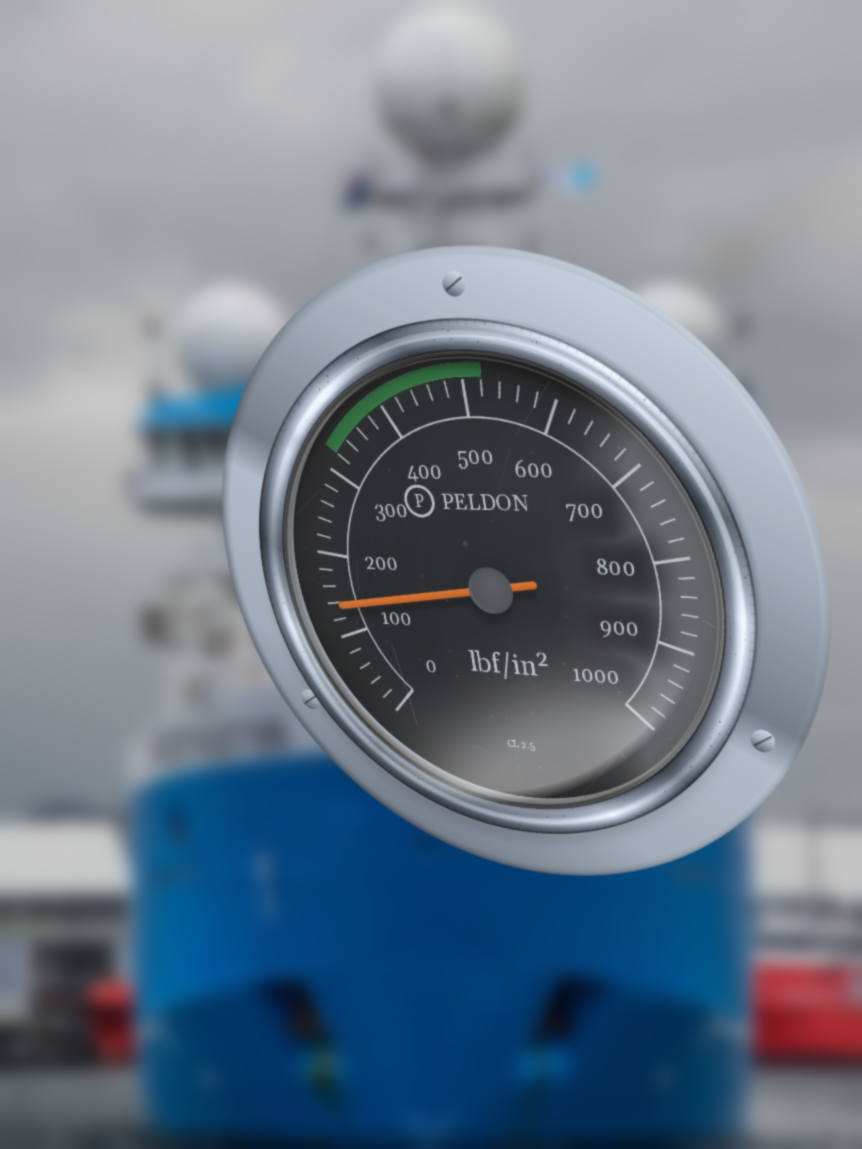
140; psi
